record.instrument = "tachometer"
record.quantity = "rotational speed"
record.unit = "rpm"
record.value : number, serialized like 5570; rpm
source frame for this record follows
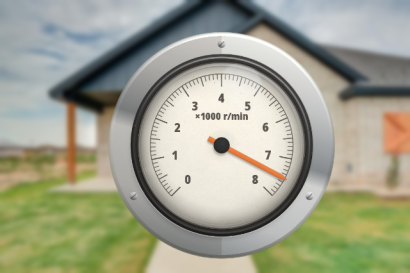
7500; rpm
